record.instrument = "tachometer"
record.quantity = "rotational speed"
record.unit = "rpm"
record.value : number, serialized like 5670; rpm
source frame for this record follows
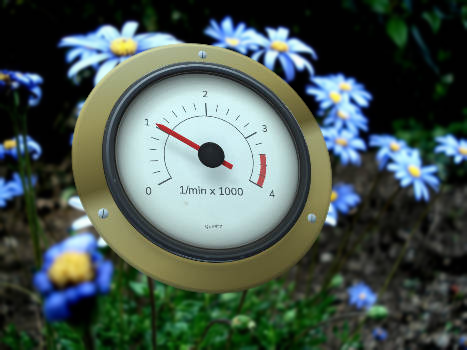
1000; rpm
